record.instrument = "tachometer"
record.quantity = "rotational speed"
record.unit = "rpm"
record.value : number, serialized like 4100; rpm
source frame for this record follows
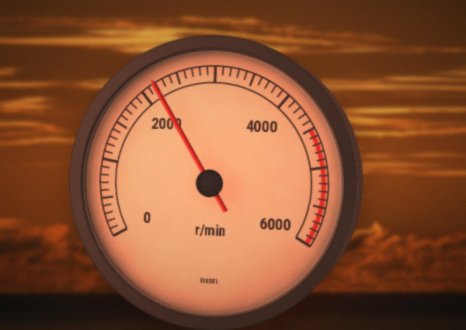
2200; rpm
